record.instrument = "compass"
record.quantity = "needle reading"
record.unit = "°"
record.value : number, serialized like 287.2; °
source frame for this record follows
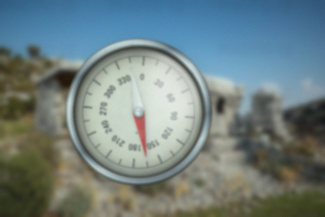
165; °
